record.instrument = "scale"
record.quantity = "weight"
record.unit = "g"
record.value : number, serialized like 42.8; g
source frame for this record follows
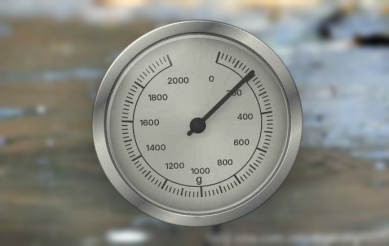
180; g
